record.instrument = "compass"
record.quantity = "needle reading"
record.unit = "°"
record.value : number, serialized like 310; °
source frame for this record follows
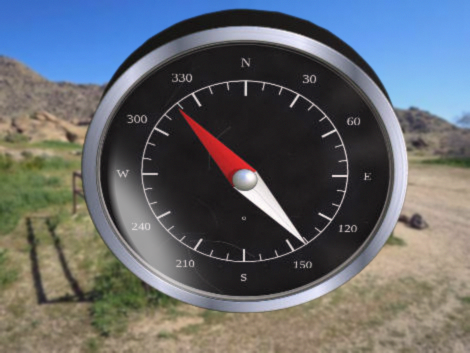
320; °
